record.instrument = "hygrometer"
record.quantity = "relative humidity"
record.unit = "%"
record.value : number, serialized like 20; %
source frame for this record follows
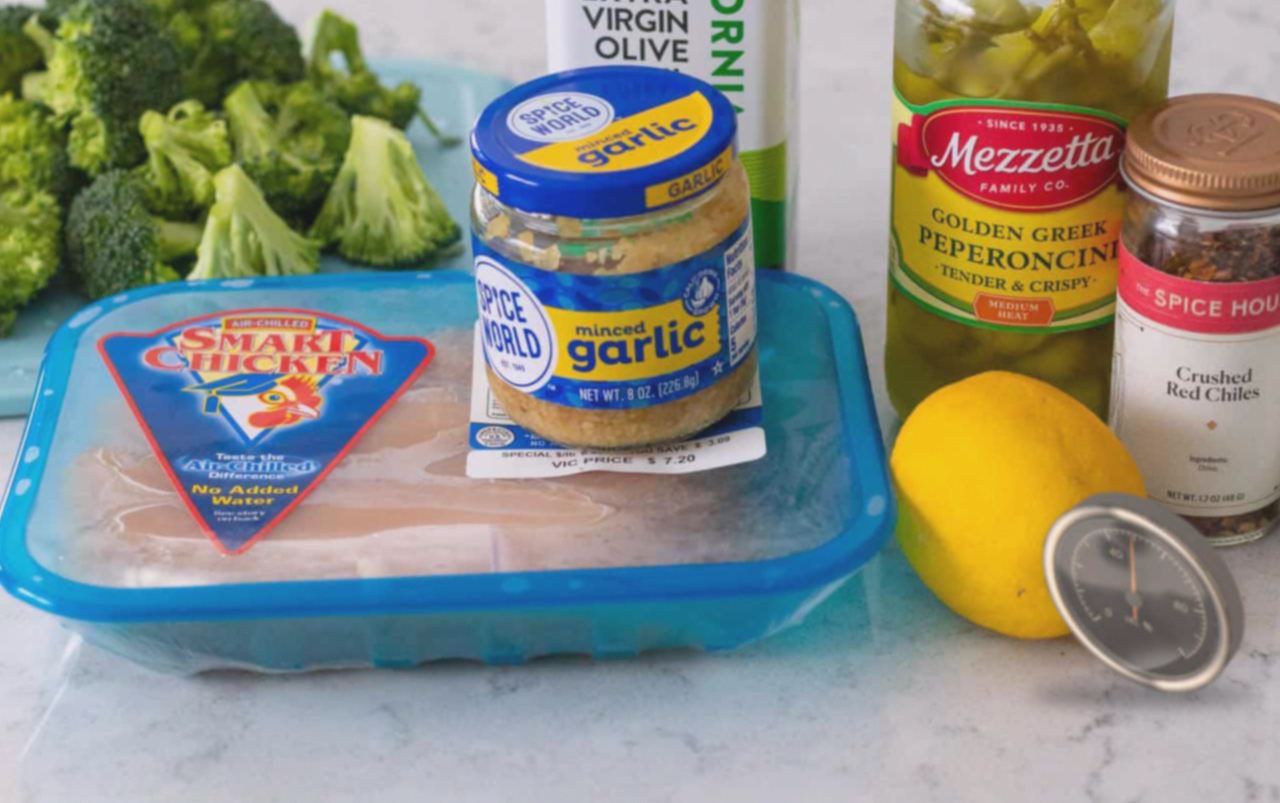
50; %
